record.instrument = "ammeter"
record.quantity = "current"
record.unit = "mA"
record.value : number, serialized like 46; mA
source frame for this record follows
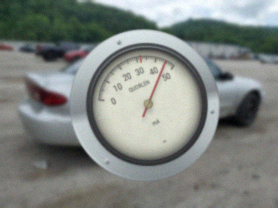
45; mA
